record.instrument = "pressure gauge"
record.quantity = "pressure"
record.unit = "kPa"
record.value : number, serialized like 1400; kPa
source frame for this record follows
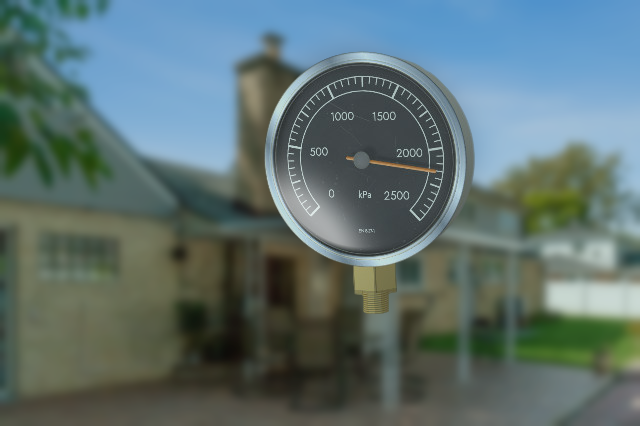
2150; kPa
